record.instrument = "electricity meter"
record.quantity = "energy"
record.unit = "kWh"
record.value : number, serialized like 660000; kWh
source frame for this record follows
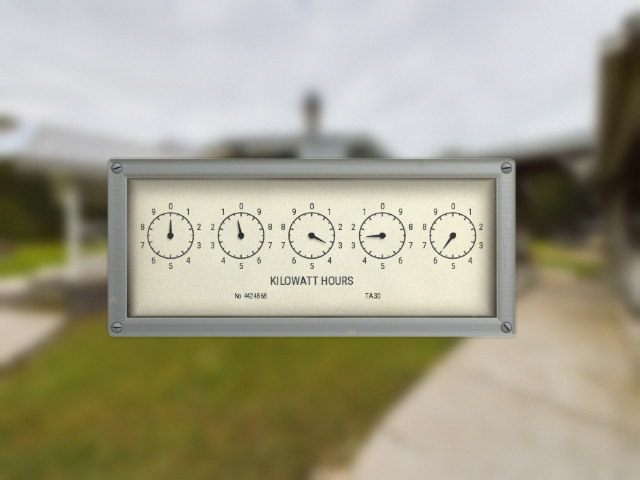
326; kWh
